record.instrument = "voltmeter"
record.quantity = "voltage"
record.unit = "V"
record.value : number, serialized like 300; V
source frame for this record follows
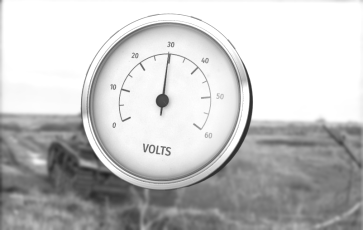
30; V
